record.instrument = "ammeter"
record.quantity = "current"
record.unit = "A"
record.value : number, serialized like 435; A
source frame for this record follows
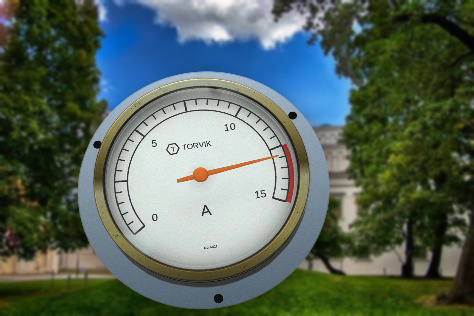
13; A
